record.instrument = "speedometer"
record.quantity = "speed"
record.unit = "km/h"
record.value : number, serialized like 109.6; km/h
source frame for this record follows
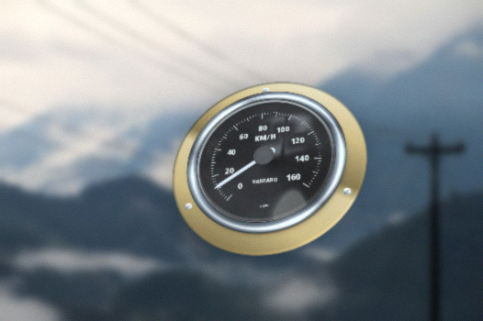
10; km/h
